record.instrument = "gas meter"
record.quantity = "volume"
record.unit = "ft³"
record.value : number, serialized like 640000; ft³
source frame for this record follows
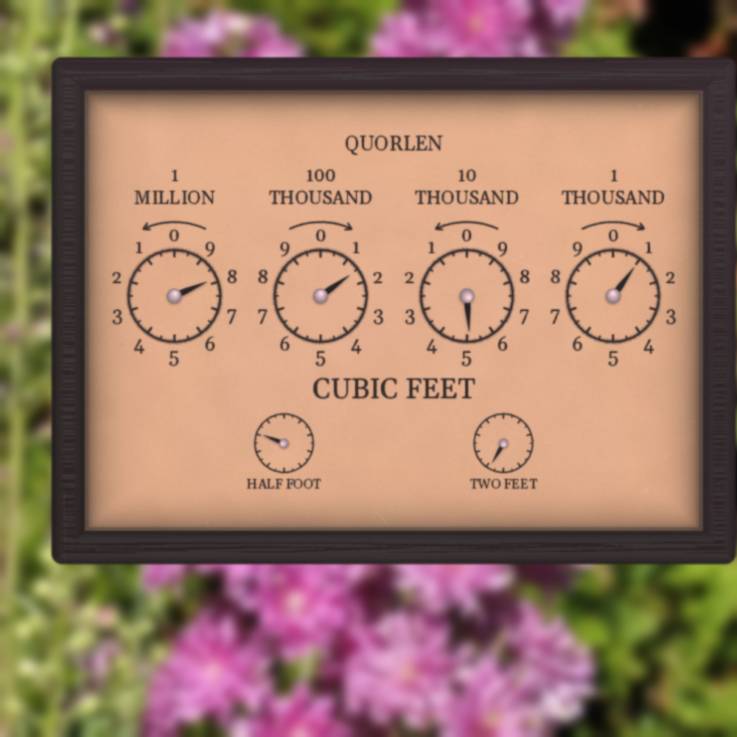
815100; ft³
